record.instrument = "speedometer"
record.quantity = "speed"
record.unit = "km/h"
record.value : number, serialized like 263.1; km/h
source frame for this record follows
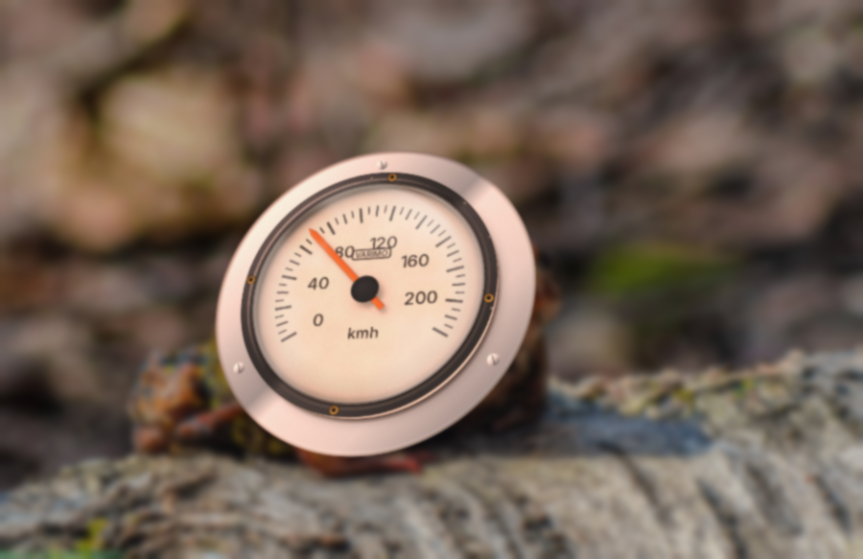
70; km/h
